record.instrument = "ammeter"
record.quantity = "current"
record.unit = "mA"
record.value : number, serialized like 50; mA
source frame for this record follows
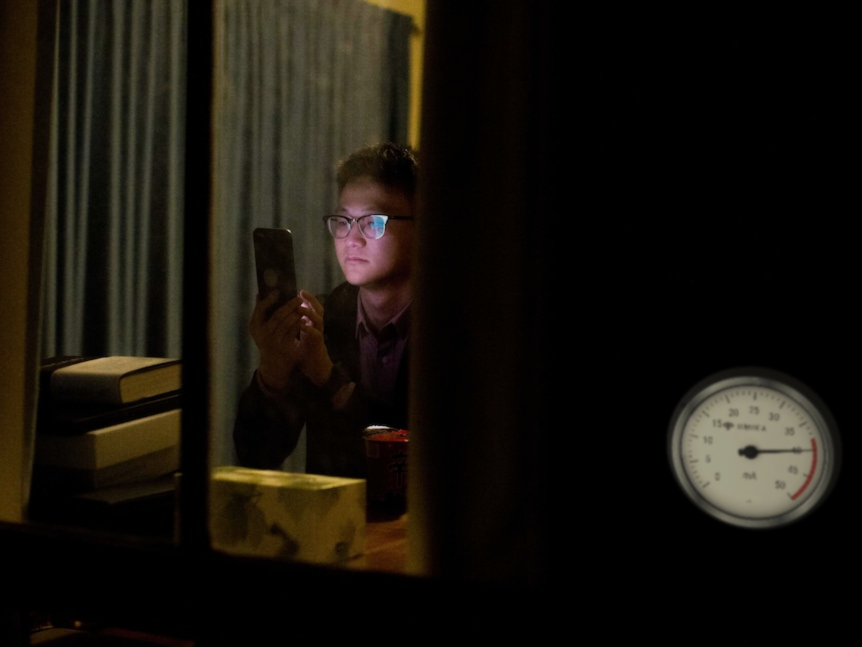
40; mA
